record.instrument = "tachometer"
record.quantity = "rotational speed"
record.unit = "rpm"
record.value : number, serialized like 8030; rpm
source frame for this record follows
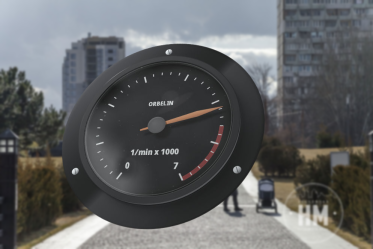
5200; rpm
